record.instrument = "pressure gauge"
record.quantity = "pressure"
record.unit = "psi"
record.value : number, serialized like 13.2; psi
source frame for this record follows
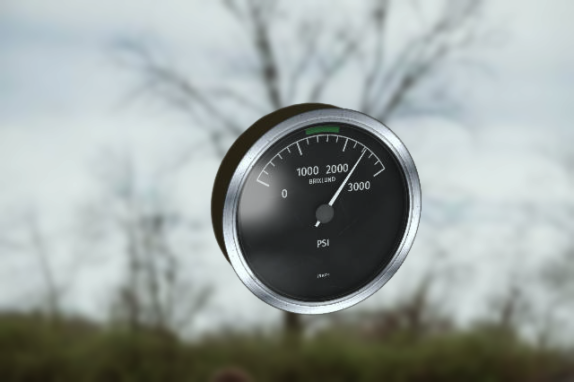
2400; psi
